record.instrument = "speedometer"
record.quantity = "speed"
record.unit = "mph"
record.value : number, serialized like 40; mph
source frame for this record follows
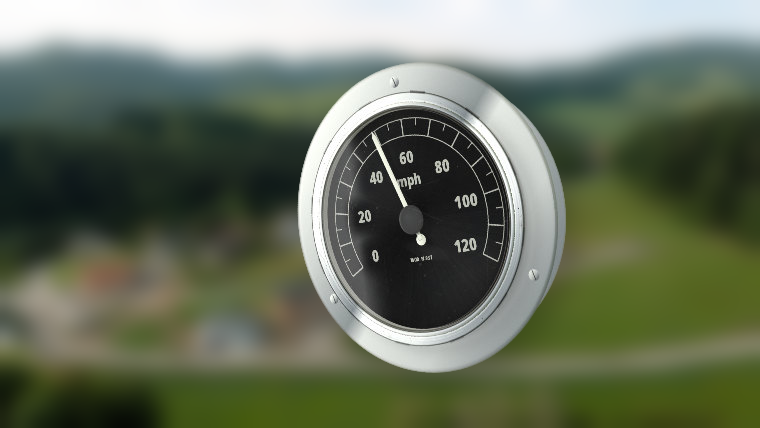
50; mph
